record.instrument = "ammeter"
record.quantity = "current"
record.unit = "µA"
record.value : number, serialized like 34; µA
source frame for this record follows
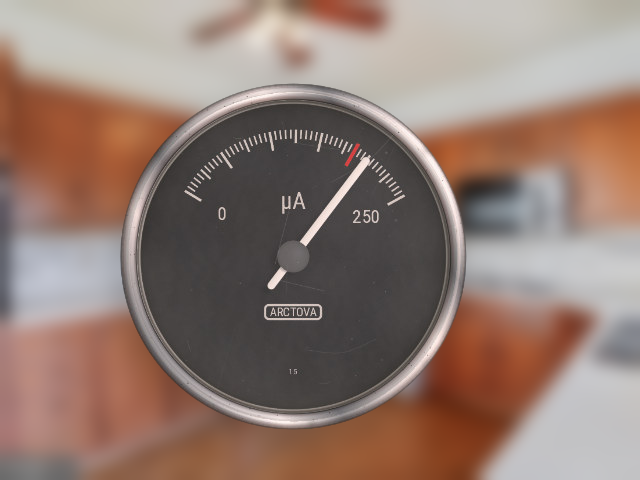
200; µA
